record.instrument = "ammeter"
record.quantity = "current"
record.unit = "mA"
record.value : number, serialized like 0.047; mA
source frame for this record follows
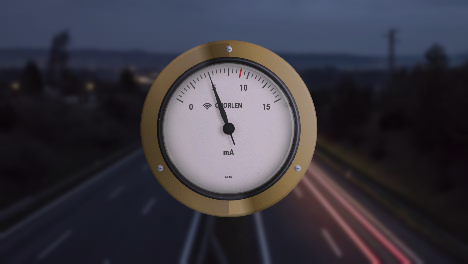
5; mA
